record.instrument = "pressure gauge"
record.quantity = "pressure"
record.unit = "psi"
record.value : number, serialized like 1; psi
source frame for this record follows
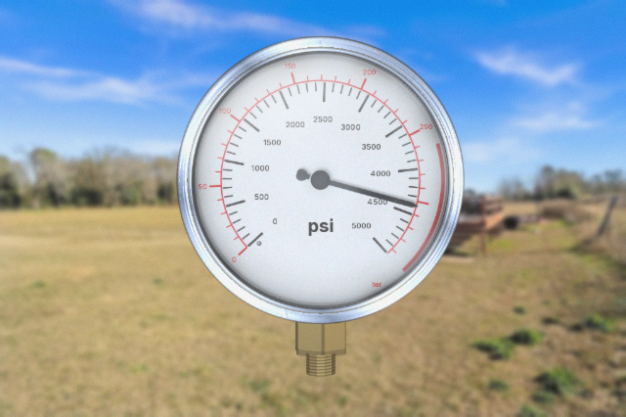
4400; psi
